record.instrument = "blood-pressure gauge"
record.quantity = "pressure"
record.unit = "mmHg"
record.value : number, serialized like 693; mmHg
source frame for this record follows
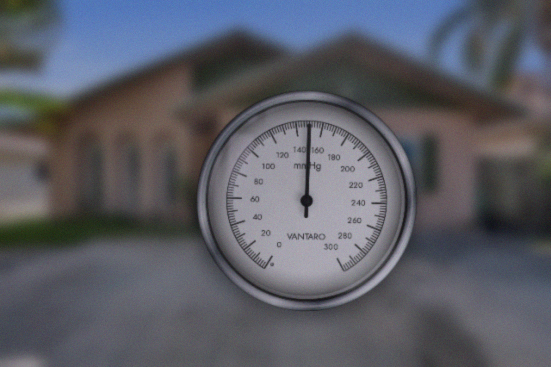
150; mmHg
